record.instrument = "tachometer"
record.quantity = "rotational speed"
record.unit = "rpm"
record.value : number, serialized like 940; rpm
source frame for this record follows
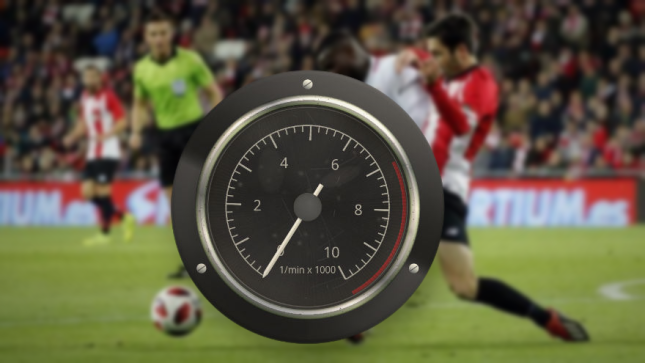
0; rpm
